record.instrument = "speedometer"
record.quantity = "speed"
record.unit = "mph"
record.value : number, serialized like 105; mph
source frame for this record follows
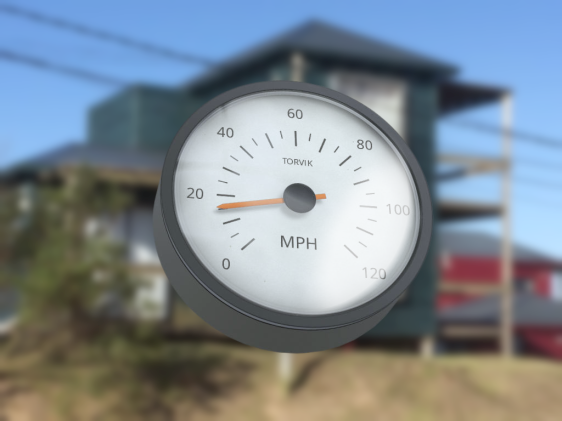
15; mph
